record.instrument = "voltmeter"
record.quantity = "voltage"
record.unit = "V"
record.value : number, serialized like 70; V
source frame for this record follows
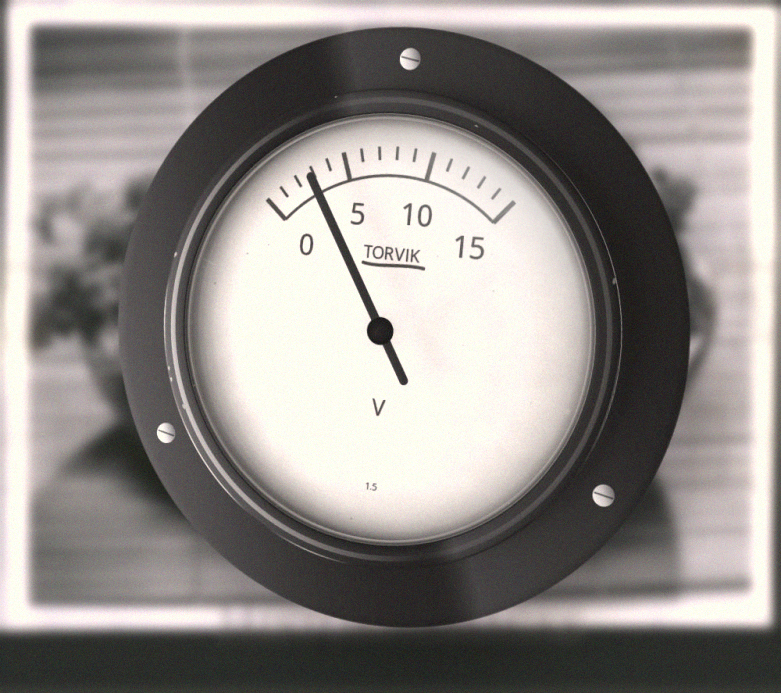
3; V
